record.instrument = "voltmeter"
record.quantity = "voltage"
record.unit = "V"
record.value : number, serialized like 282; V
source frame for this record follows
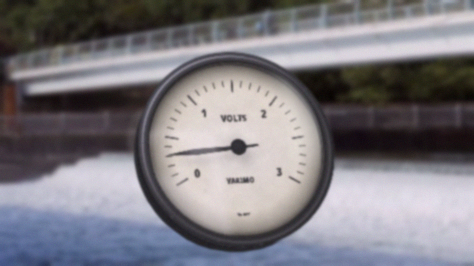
0.3; V
